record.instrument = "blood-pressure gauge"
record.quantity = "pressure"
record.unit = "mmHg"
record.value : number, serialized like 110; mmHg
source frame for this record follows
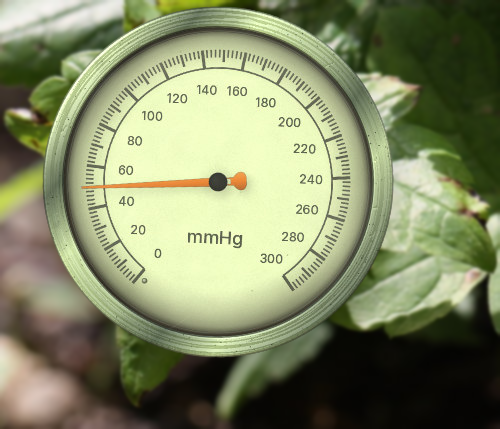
50; mmHg
